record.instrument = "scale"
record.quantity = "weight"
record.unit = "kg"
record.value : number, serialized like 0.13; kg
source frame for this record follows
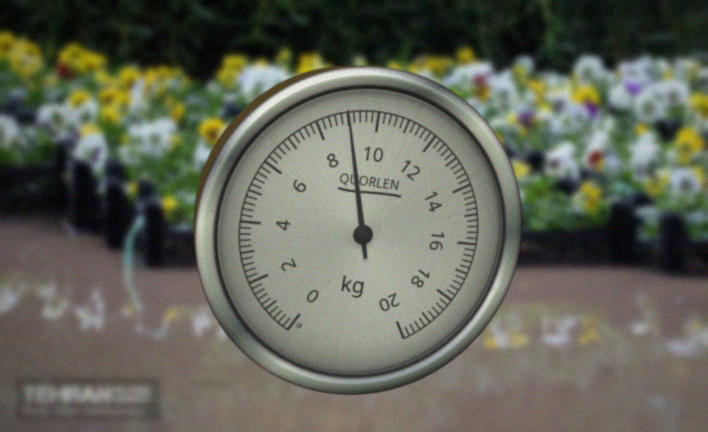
9; kg
